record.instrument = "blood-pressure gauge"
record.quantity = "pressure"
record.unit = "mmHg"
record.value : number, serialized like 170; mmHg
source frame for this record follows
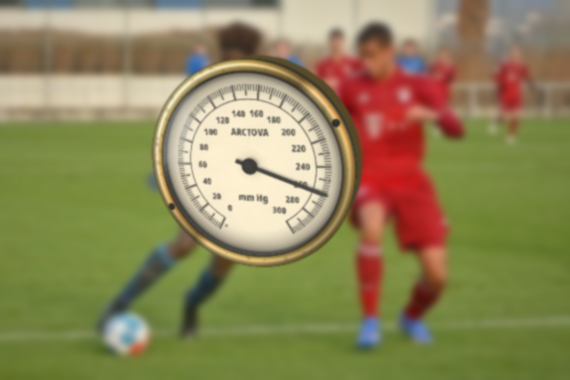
260; mmHg
